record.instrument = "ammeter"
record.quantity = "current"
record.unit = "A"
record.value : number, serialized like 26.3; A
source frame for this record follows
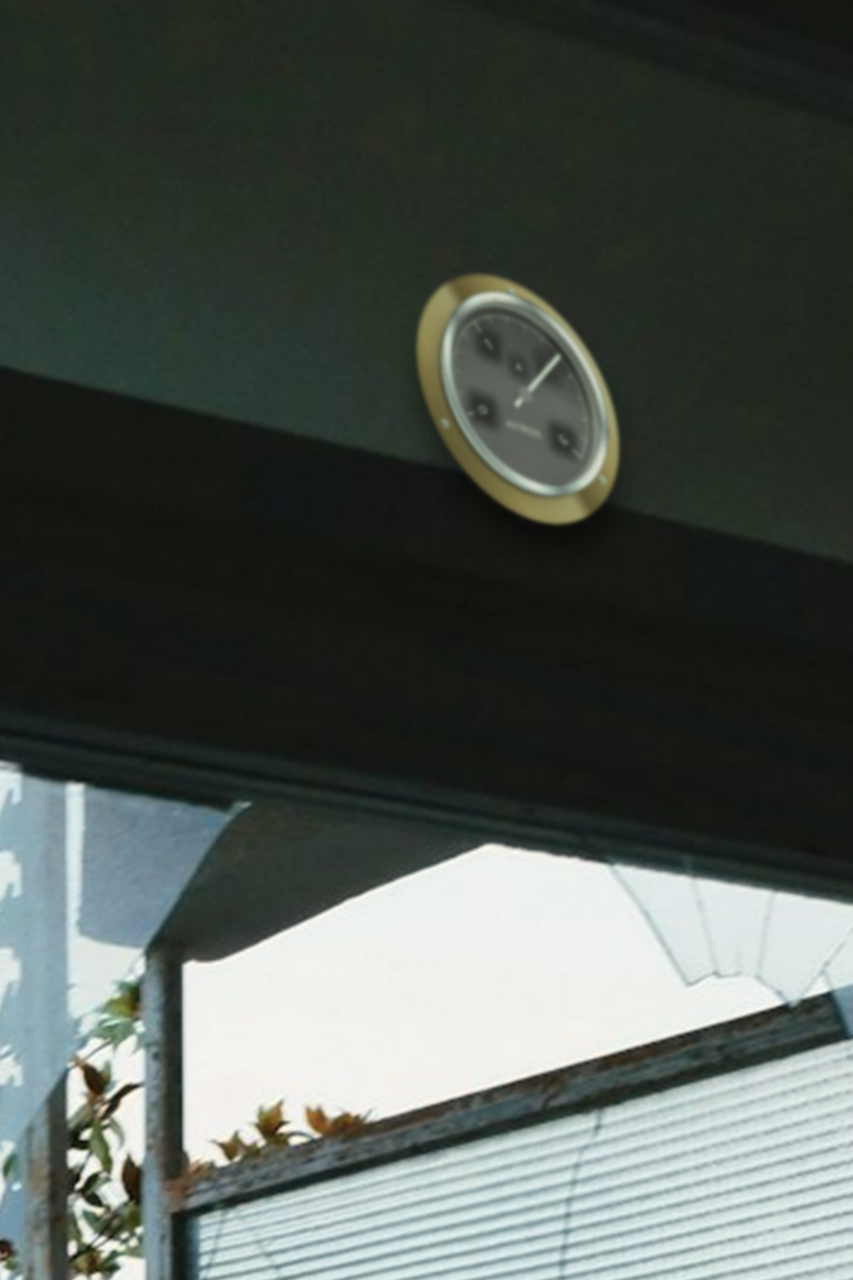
2; A
